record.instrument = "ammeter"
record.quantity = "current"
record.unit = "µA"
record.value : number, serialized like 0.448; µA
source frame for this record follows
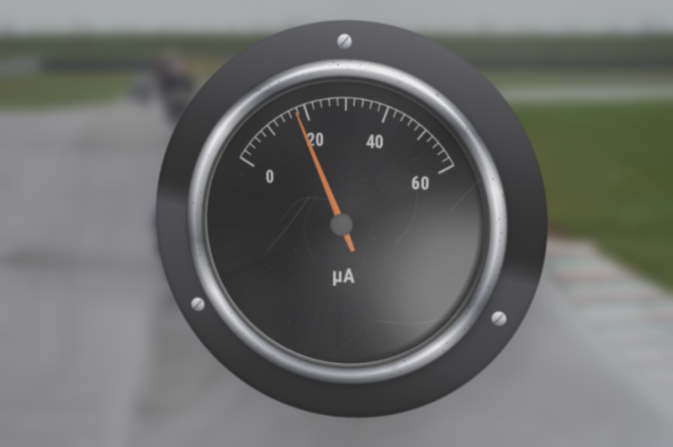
18; µA
